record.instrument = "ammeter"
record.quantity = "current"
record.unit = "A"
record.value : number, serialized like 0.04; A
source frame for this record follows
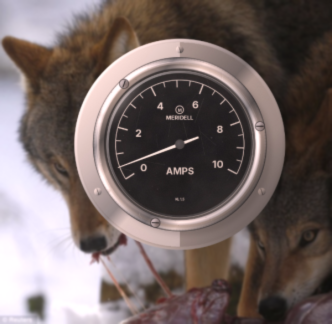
0.5; A
